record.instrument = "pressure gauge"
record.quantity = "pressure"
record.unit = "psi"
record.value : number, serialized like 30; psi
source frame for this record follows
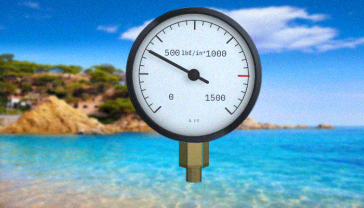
400; psi
